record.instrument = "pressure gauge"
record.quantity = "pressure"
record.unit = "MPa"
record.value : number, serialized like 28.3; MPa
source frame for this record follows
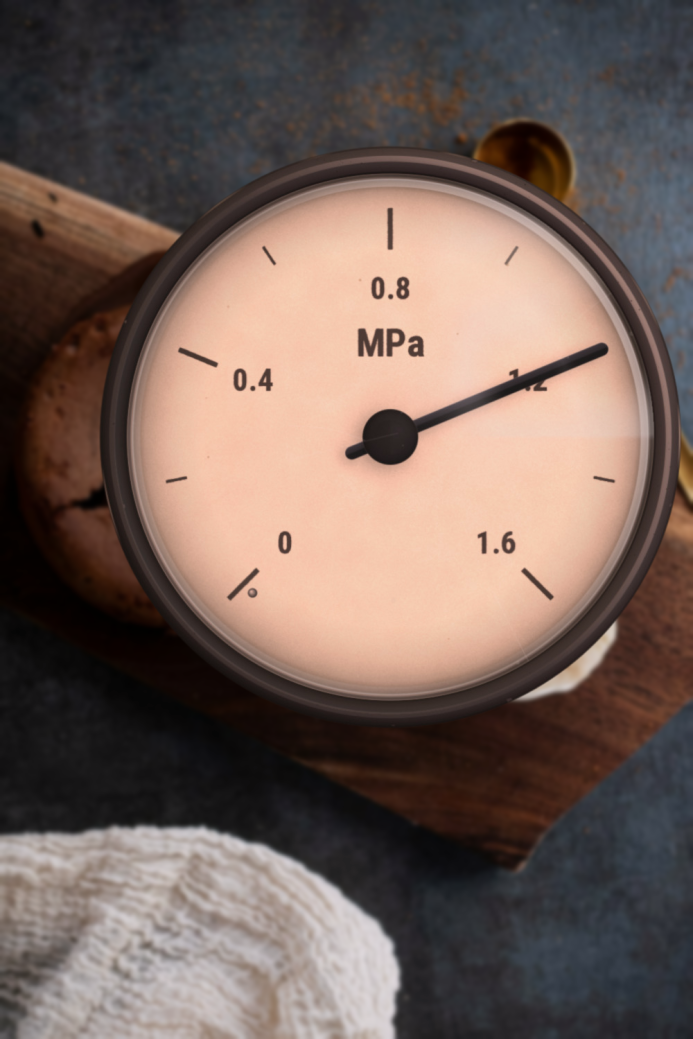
1.2; MPa
